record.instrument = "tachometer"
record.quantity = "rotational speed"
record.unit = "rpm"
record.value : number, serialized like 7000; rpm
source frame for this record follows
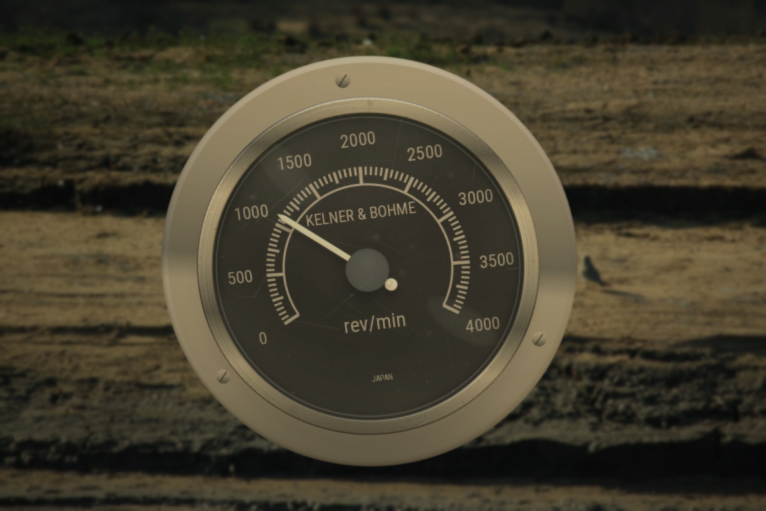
1100; rpm
